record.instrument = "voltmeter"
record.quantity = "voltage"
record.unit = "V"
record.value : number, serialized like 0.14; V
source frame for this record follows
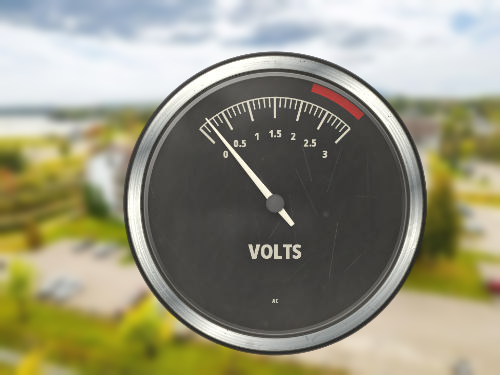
0.2; V
